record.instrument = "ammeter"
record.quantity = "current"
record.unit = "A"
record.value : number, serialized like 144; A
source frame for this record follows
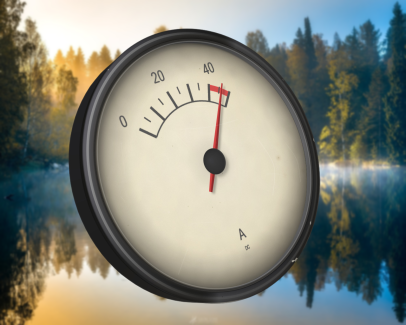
45; A
